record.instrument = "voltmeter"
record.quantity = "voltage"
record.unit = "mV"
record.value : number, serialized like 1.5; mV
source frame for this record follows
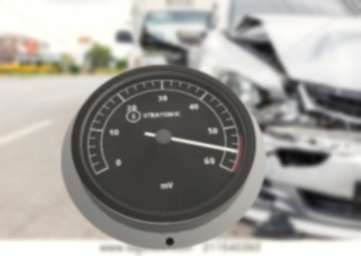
56; mV
